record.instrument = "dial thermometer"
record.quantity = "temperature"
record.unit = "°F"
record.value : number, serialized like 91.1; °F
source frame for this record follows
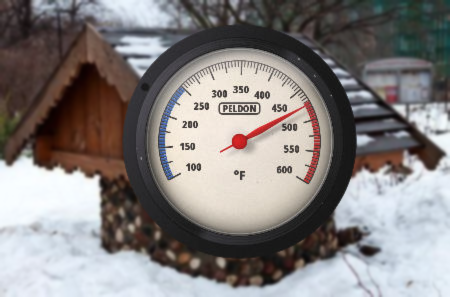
475; °F
